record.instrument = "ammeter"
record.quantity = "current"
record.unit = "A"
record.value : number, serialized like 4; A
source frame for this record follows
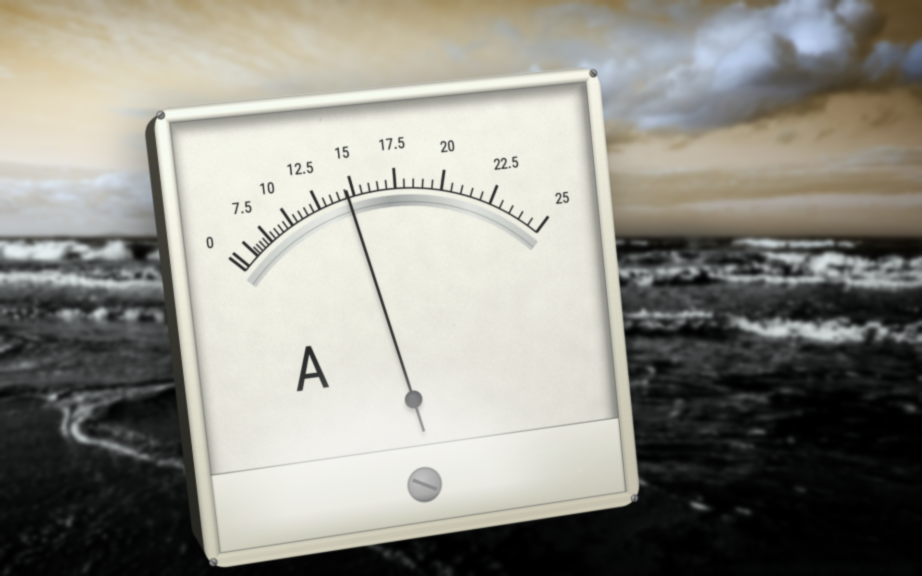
14.5; A
